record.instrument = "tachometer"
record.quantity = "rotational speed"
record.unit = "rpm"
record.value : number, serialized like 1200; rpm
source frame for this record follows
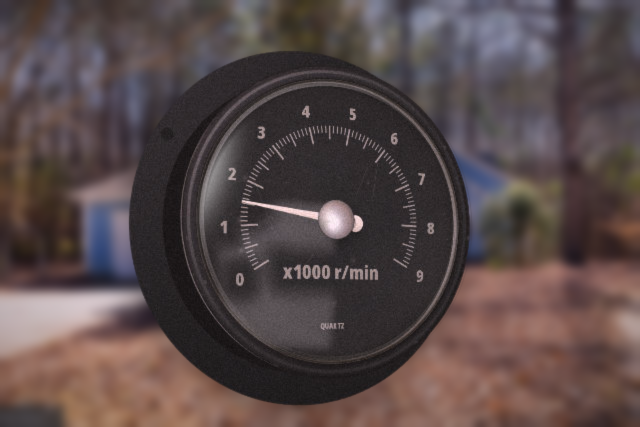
1500; rpm
